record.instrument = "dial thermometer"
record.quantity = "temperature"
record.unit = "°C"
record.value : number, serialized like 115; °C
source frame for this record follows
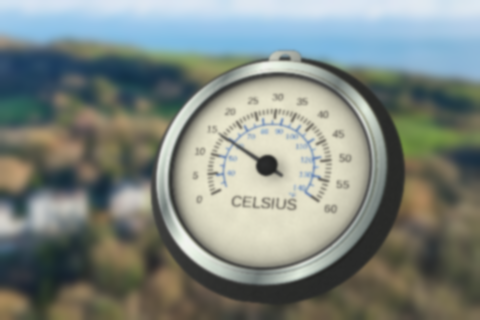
15; °C
